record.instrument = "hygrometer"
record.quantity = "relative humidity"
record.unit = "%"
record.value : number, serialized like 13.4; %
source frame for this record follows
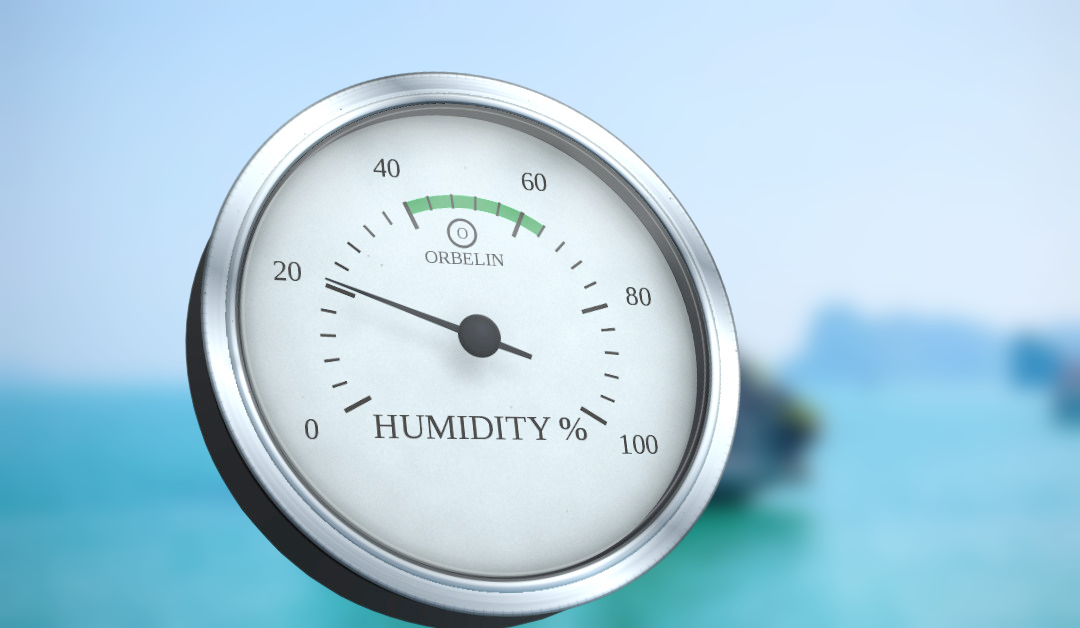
20; %
